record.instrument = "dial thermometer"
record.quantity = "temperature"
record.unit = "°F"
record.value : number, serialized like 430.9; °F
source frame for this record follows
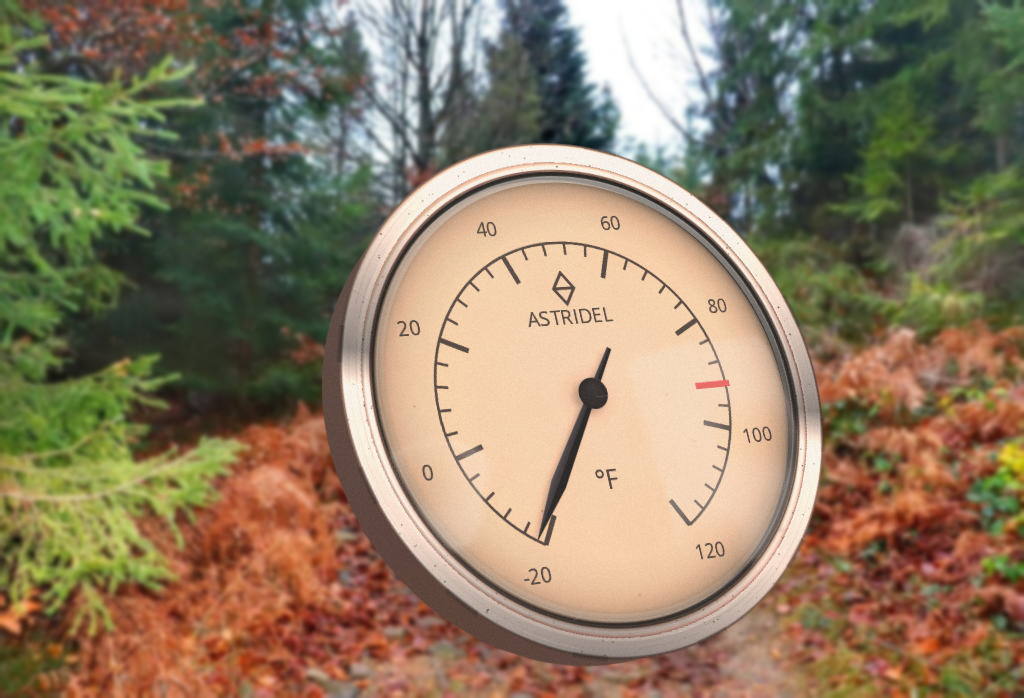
-18; °F
